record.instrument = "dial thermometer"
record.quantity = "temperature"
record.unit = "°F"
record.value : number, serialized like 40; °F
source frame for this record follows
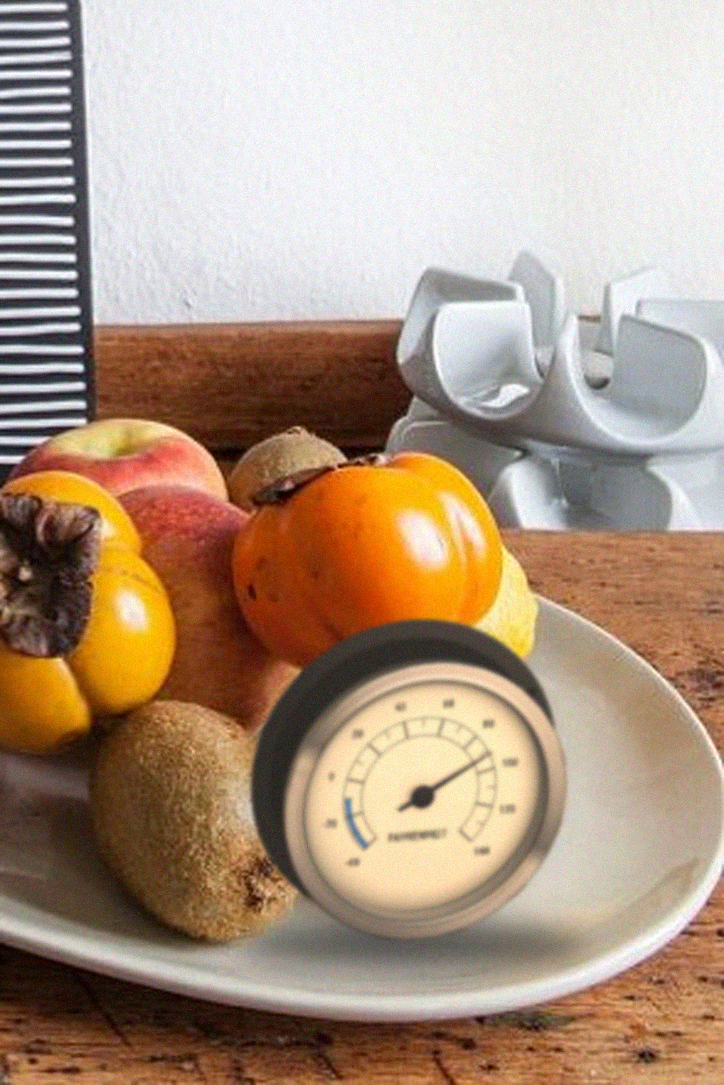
90; °F
